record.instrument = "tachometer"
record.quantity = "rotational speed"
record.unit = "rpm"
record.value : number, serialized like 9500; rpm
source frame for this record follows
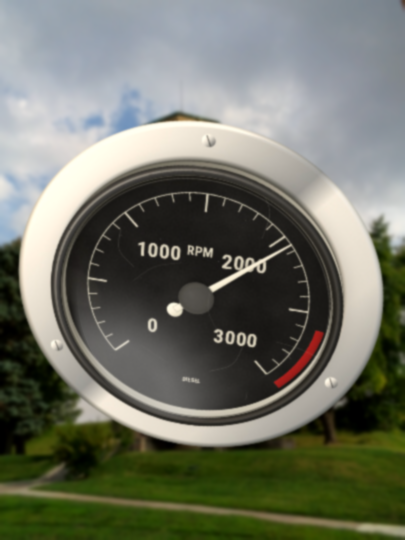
2050; rpm
